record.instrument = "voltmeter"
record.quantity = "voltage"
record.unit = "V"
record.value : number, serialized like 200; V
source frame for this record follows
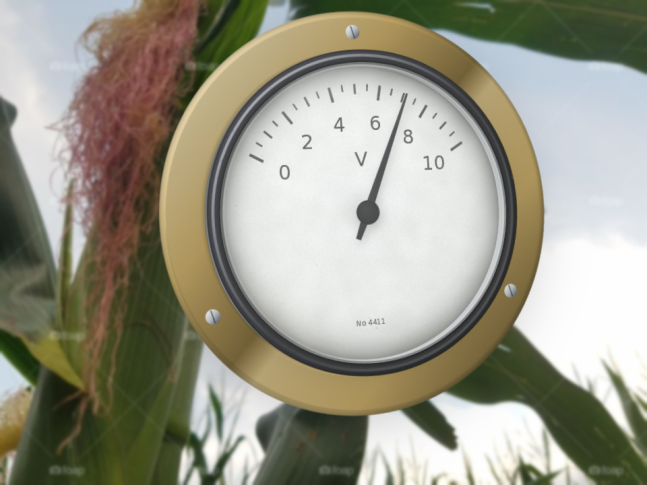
7; V
